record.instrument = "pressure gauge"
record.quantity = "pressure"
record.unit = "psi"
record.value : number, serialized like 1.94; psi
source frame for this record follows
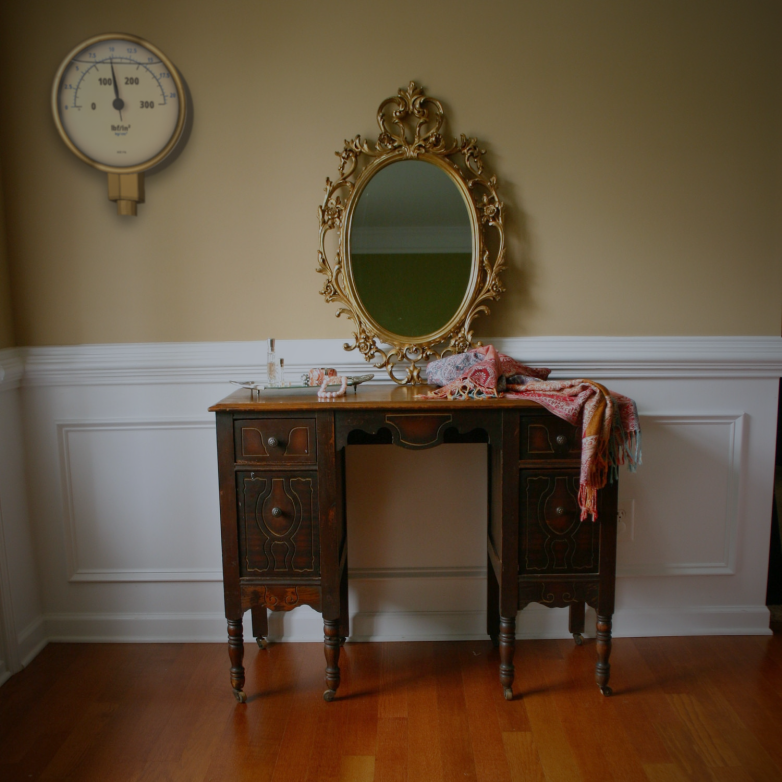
140; psi
